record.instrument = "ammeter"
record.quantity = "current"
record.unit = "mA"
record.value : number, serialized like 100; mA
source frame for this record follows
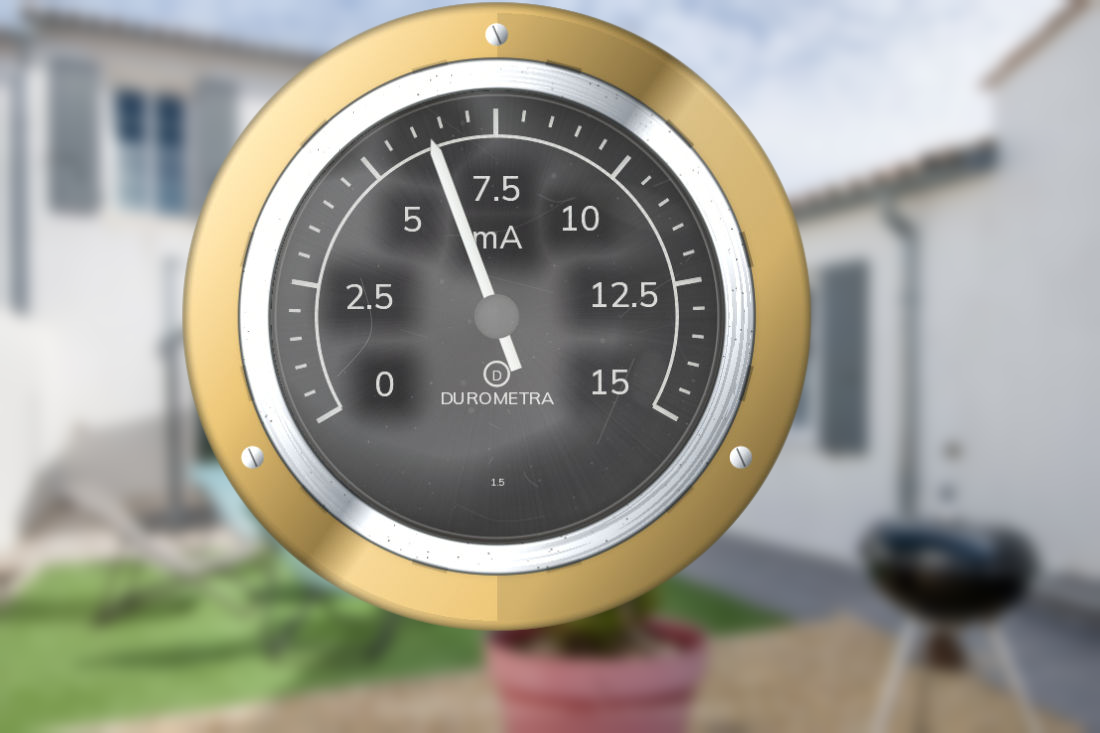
6.25; mA
